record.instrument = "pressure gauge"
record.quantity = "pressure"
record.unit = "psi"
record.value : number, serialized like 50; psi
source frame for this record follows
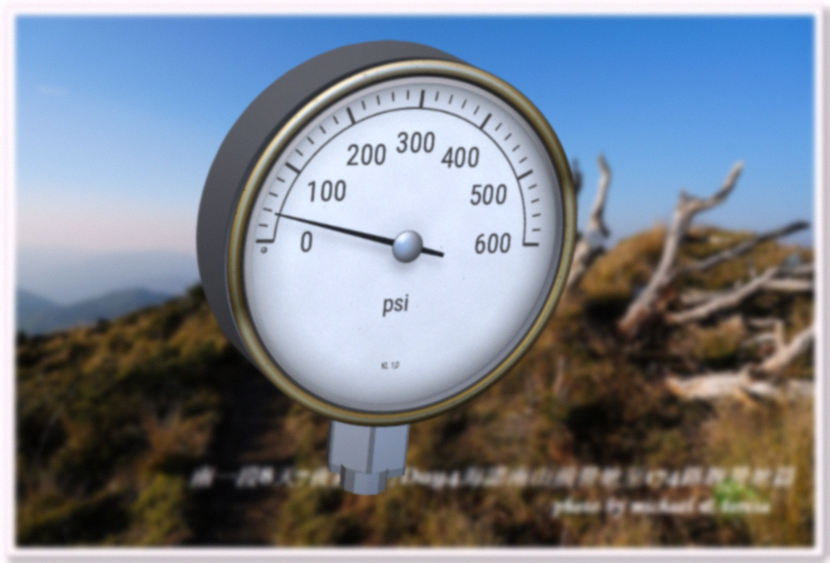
40; psi
